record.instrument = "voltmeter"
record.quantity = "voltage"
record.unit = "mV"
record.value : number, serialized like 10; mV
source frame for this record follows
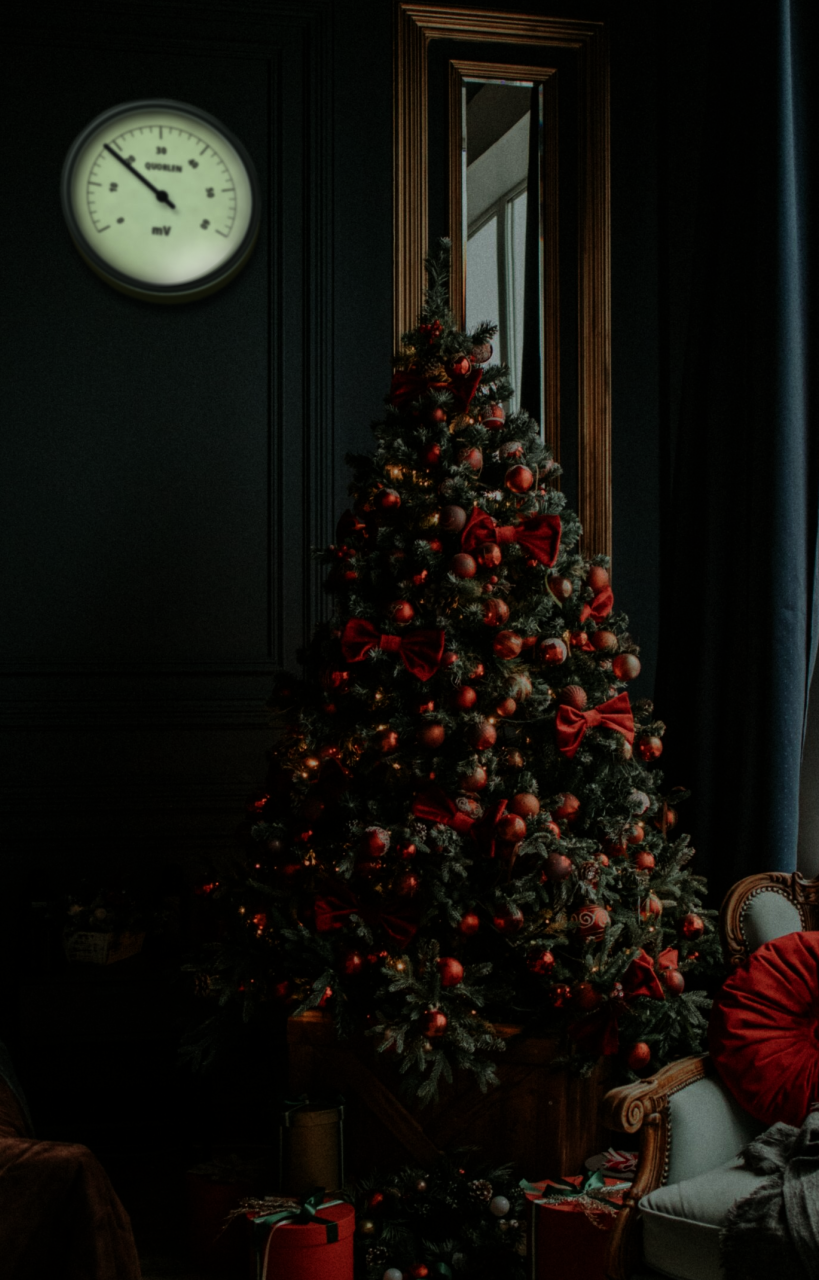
18; mV
